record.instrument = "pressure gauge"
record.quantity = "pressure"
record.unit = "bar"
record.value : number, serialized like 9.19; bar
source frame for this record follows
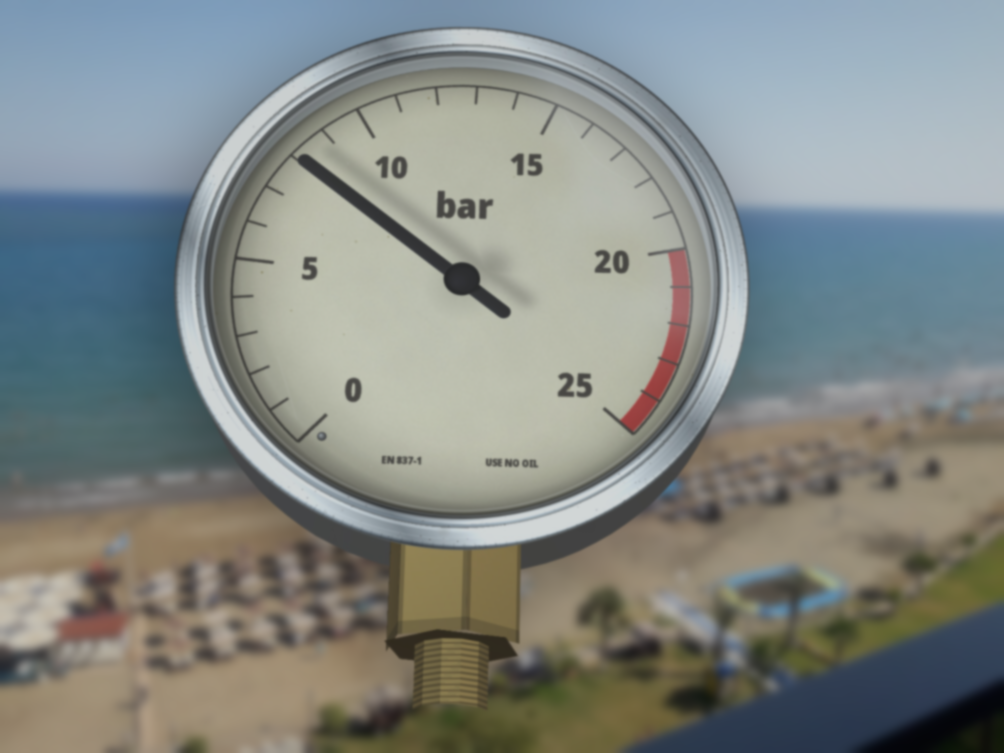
8; bar
